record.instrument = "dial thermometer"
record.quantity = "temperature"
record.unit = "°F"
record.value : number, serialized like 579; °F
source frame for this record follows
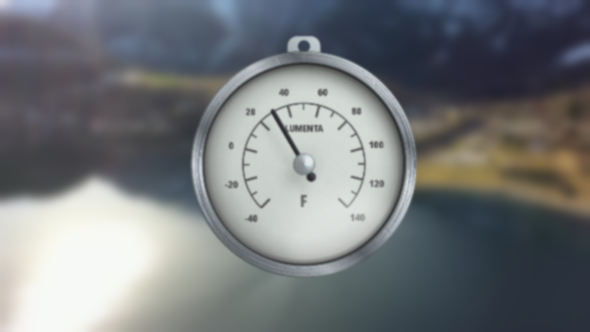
30; °F
